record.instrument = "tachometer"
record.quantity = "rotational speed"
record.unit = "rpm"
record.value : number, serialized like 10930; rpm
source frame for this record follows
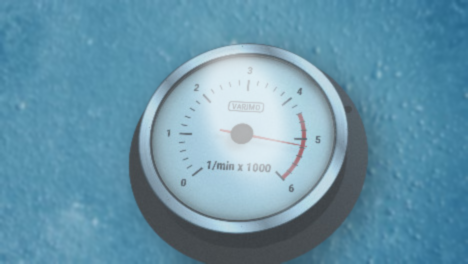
5200; rpm
